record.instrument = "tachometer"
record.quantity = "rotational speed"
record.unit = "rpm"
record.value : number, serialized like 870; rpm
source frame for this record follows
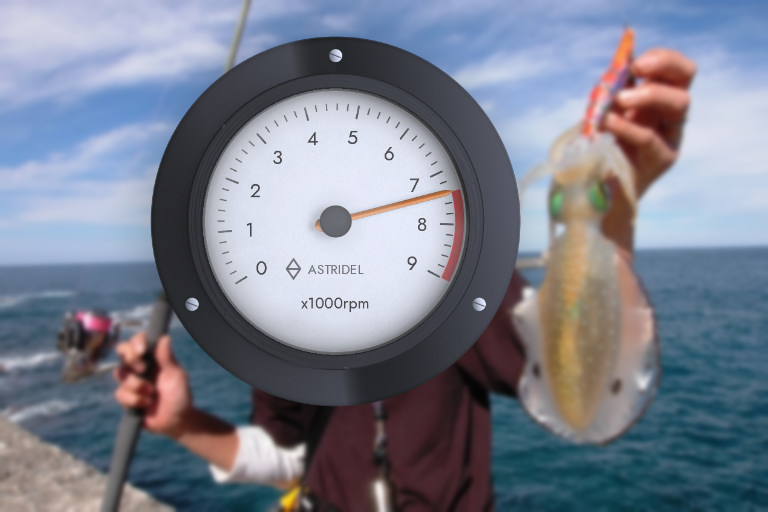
7400; rpm
